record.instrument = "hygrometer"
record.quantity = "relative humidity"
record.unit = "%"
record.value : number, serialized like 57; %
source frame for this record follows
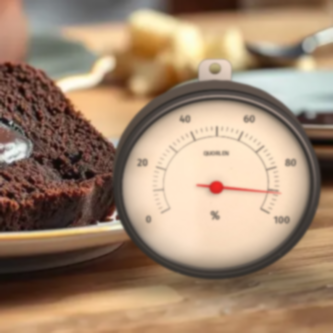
90; %
